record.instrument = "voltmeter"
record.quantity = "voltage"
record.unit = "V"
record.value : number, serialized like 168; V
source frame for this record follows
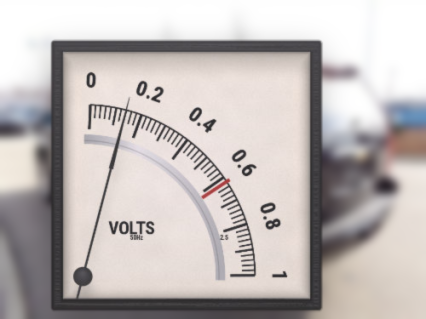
0.14; V
